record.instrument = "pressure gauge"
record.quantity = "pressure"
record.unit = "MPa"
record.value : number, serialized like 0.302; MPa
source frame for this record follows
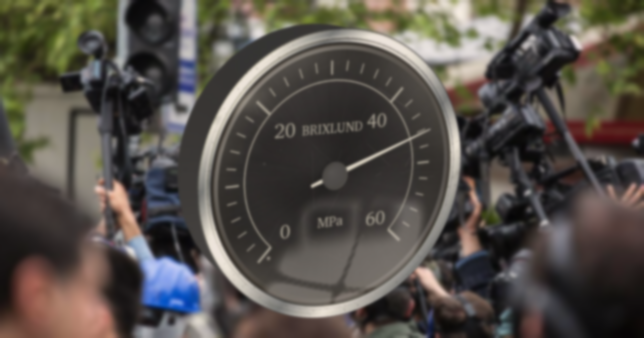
46; MPa
